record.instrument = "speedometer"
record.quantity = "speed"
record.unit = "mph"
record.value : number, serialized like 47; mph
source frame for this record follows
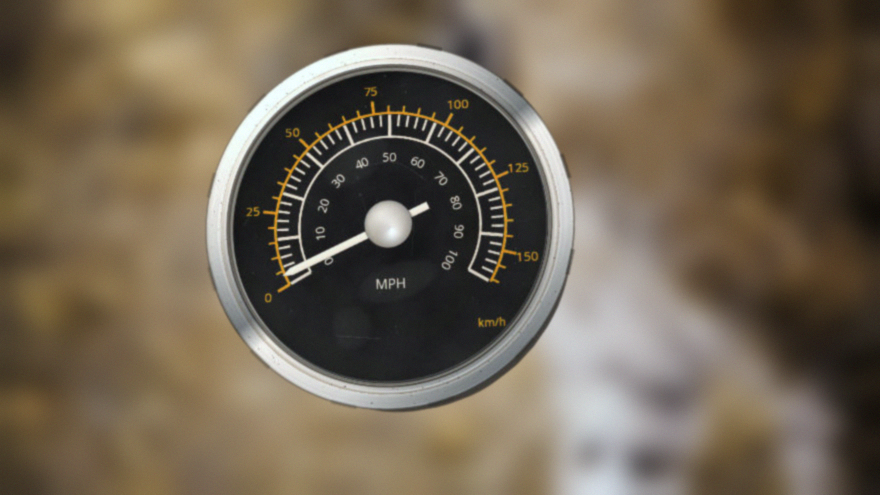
2; mph
